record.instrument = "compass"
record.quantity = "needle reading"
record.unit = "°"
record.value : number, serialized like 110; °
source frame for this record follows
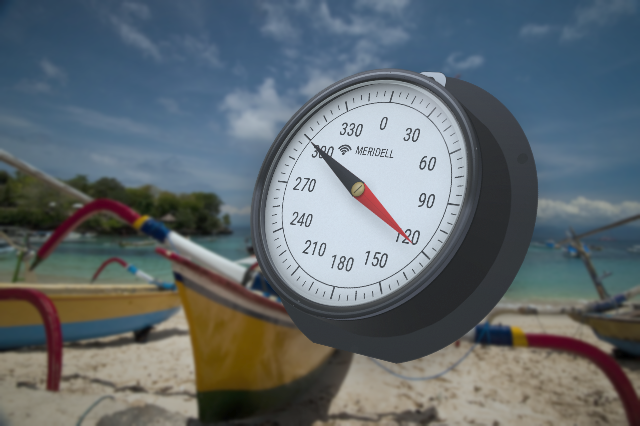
120; °
